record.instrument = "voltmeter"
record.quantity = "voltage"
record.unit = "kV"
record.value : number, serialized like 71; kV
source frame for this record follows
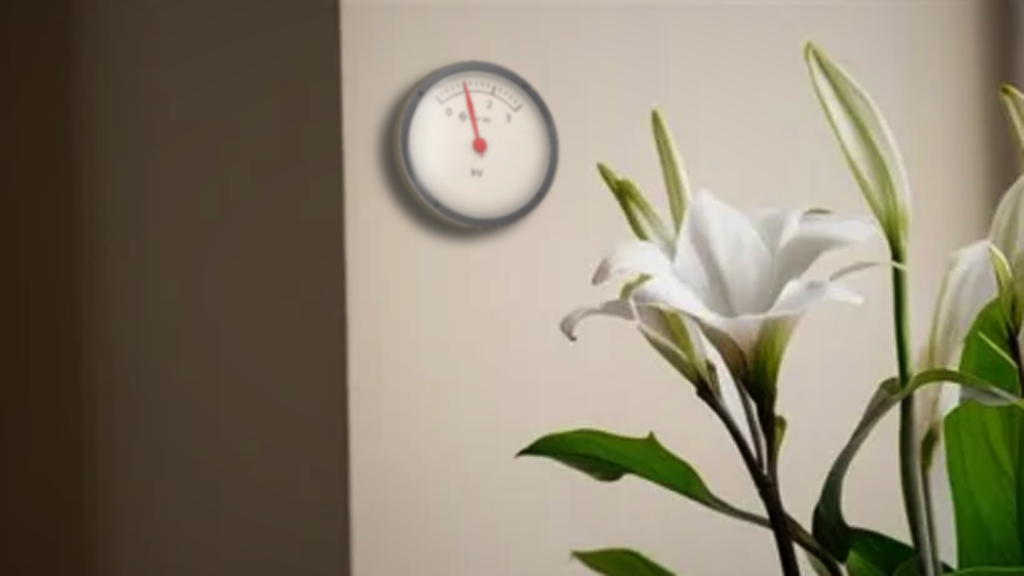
1; kV
